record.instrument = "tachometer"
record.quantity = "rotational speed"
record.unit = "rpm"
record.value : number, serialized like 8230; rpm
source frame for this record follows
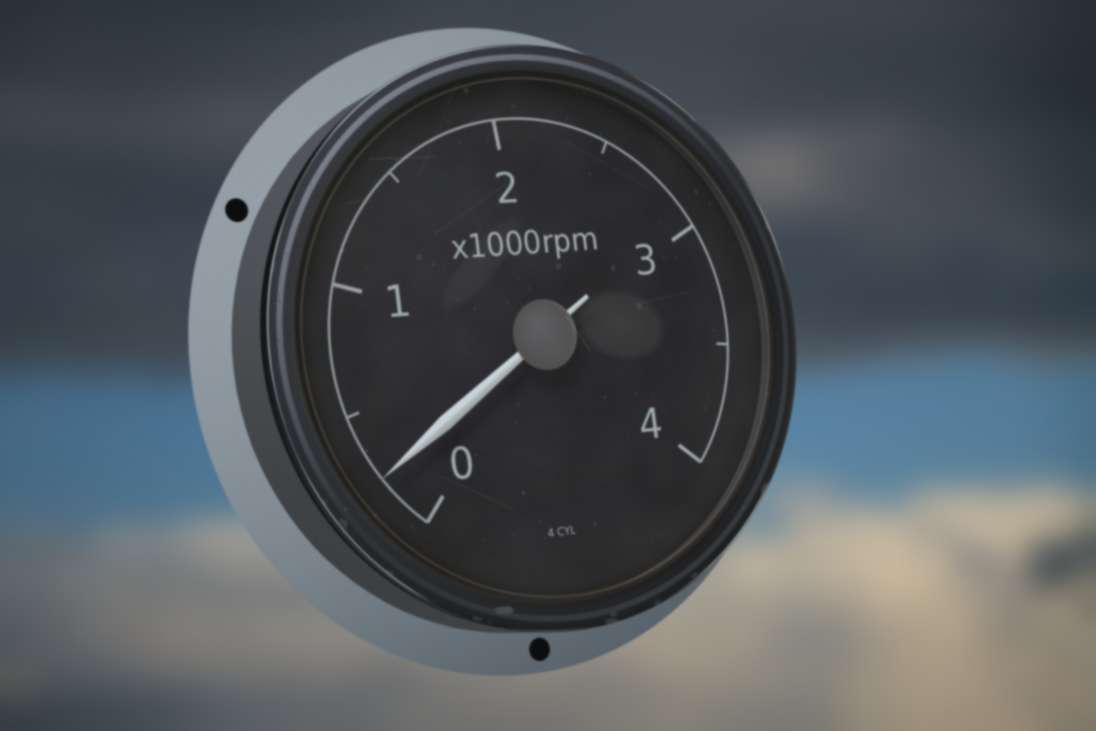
250; rpm
